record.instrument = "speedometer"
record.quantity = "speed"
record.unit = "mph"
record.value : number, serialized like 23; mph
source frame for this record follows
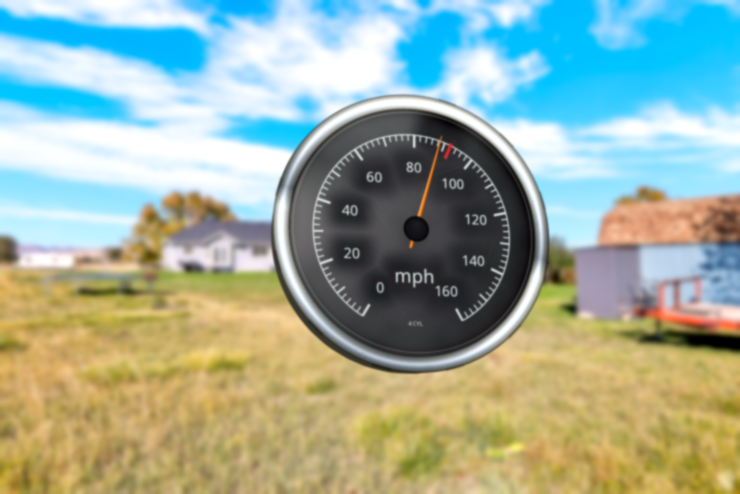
88; mph
